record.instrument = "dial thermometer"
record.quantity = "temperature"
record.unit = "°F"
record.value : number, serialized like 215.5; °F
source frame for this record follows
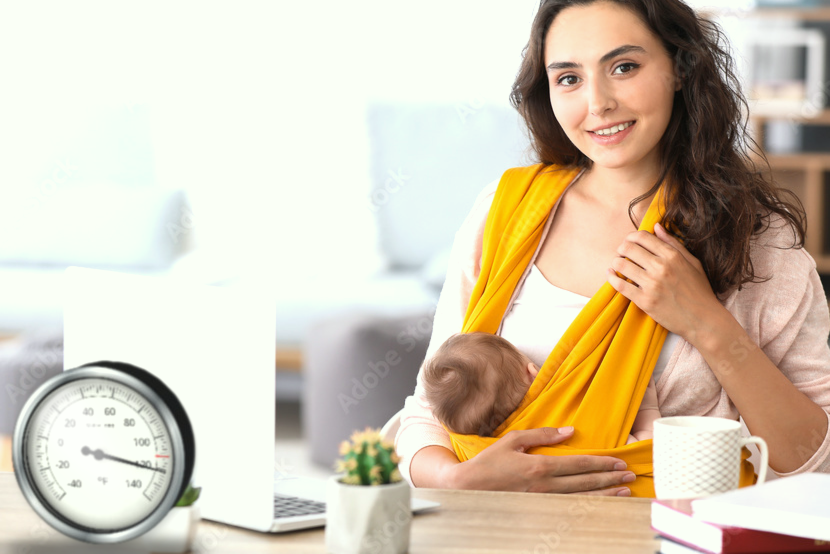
120; °F
